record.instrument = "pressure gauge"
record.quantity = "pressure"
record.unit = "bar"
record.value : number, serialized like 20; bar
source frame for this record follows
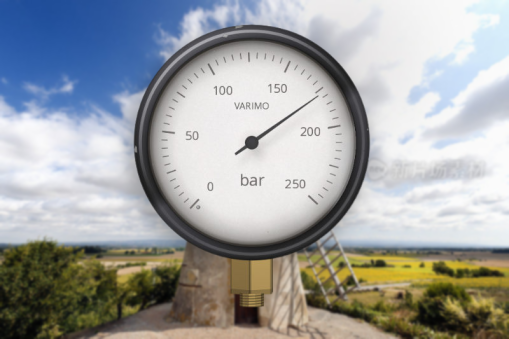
177.5; bar
